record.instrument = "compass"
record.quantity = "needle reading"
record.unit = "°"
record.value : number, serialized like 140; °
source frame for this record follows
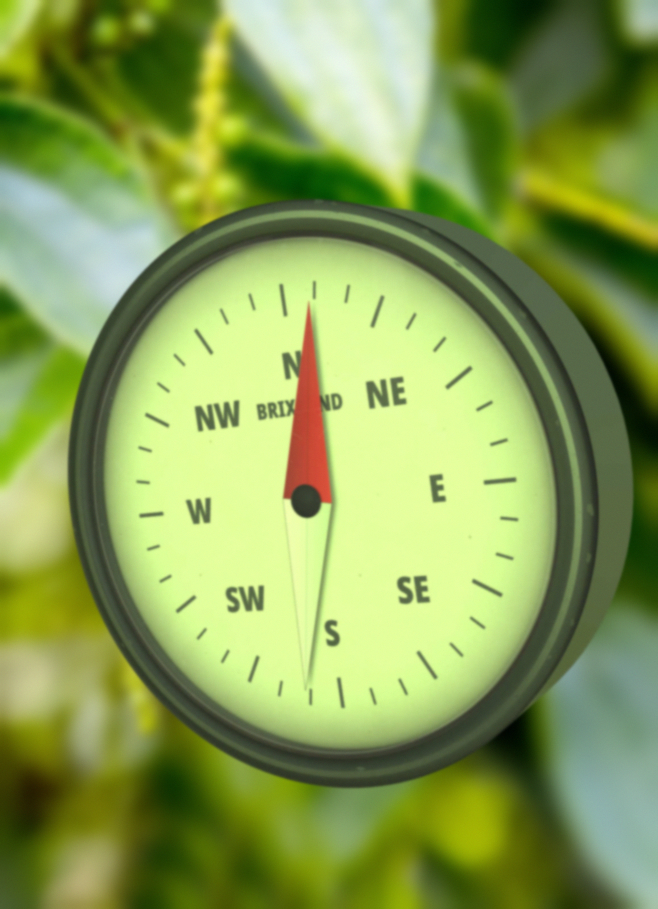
10; °
